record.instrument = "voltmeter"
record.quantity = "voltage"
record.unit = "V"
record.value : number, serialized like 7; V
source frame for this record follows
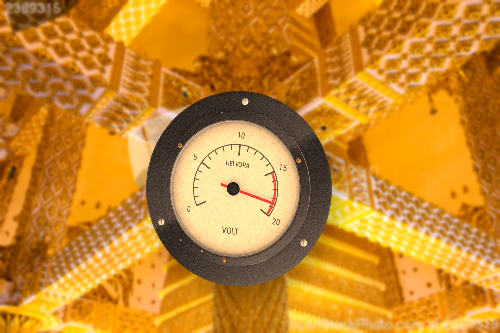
18.5; V
